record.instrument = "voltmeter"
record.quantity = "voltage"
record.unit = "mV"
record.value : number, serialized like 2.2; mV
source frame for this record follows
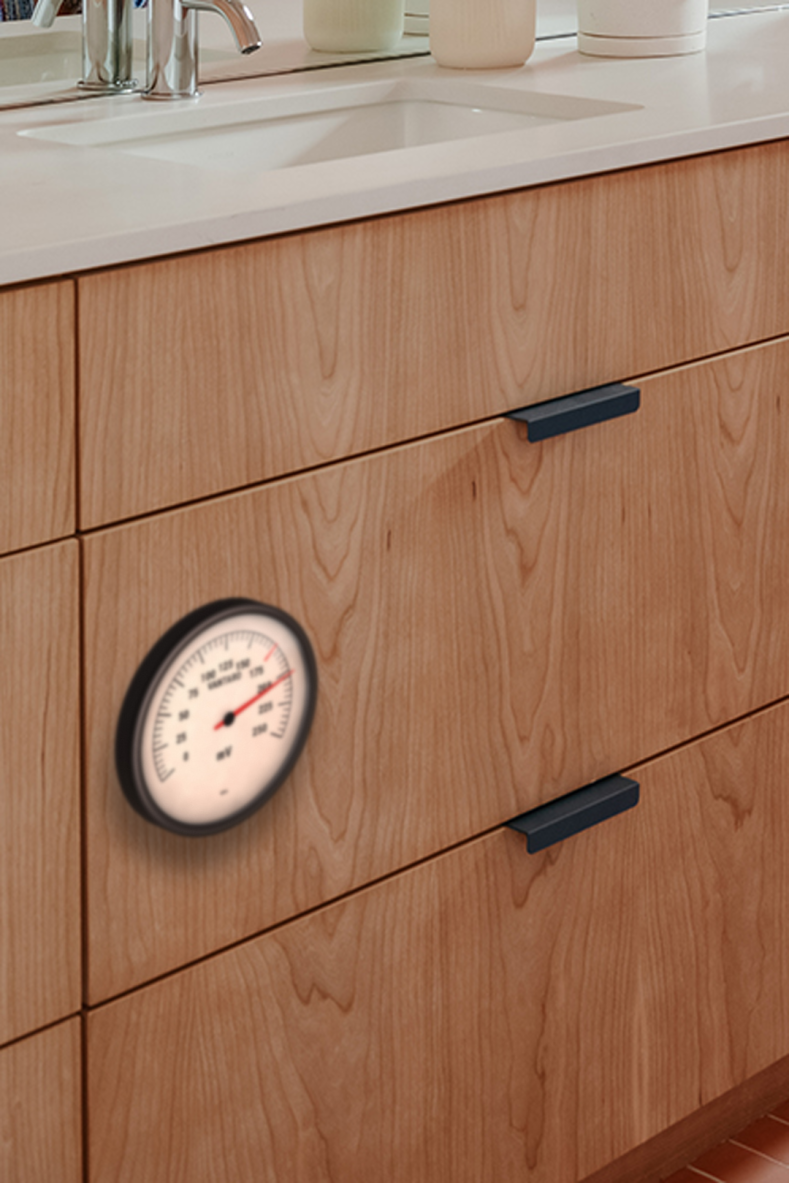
200; mV
